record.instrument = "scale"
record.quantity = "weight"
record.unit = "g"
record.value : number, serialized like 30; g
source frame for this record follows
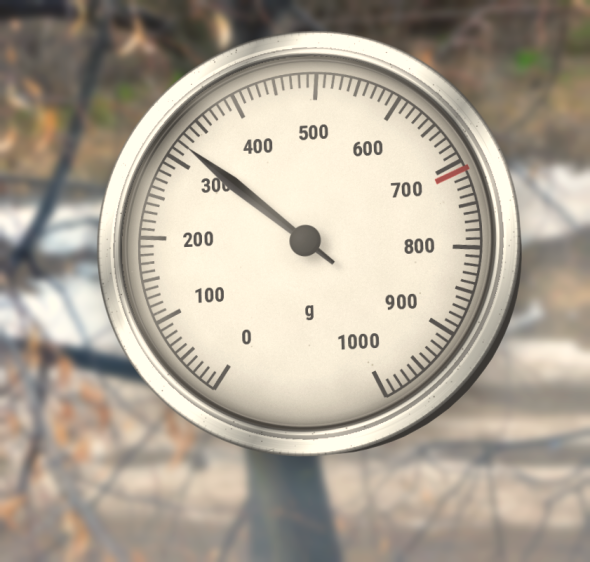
320; g
